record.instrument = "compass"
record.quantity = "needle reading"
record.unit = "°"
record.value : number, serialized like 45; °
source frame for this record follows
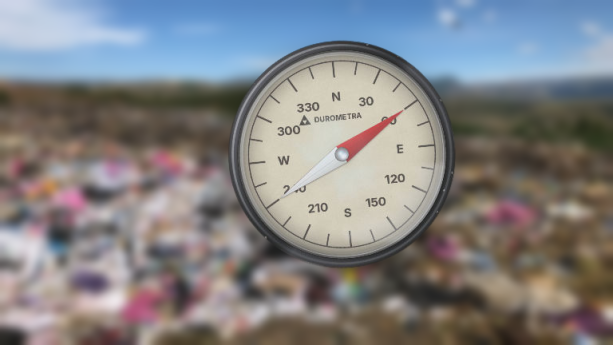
60; °
